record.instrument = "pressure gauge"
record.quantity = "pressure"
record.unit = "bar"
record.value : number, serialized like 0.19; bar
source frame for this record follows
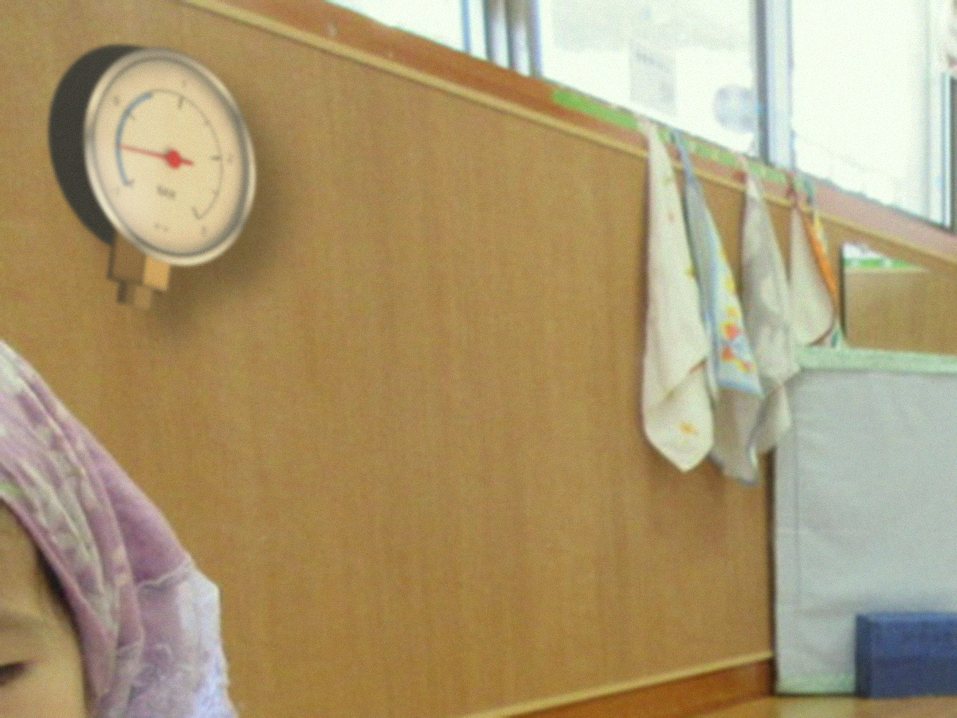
-0.5; bar
